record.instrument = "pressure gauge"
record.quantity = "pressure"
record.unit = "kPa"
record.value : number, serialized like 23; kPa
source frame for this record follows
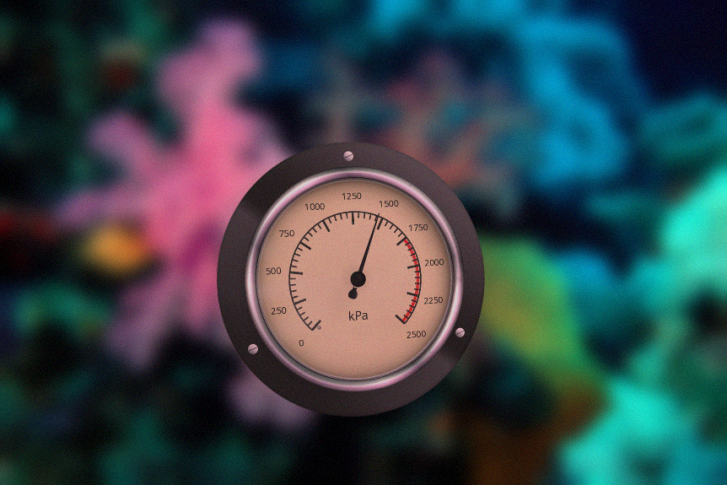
1450; kPa
